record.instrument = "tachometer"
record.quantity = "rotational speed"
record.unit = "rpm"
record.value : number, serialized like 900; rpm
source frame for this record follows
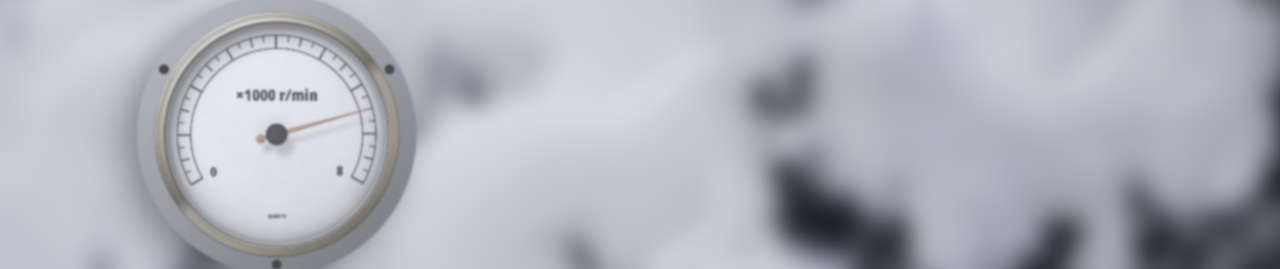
6500; rpm
